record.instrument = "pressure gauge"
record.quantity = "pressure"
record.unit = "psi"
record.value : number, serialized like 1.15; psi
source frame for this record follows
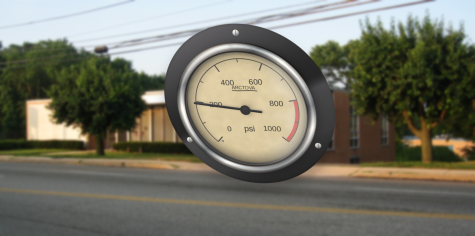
200; psi
